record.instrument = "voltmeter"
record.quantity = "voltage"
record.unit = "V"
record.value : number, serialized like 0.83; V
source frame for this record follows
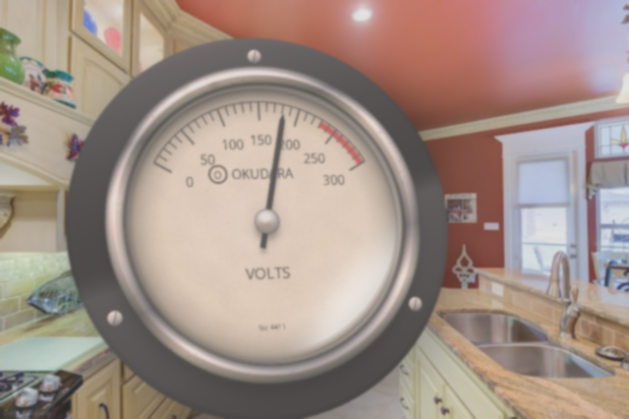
180; V
